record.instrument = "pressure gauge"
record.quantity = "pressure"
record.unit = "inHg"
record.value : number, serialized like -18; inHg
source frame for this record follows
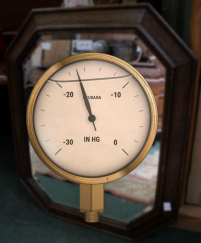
-17; inHg
